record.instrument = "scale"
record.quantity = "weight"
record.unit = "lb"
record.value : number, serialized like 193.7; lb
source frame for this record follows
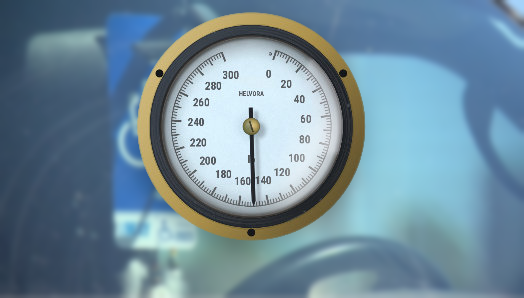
150; lb
